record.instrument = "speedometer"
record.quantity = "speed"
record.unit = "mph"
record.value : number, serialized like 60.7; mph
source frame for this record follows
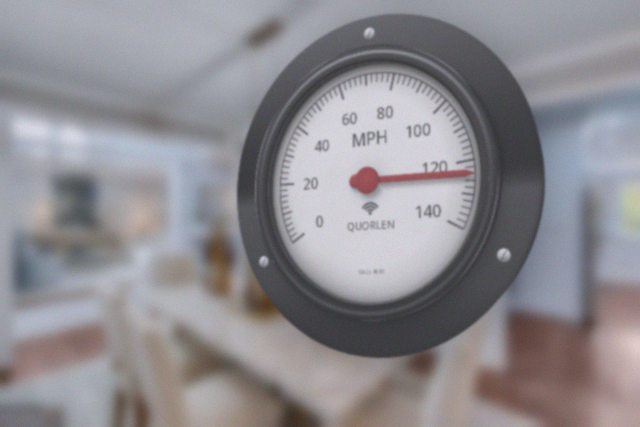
124; mph
